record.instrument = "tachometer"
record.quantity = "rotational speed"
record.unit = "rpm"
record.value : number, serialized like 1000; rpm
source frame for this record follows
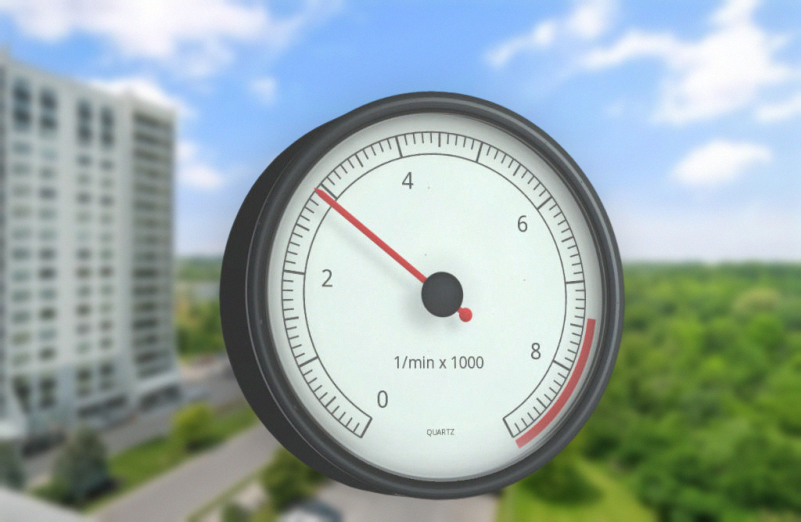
2900; rpm
